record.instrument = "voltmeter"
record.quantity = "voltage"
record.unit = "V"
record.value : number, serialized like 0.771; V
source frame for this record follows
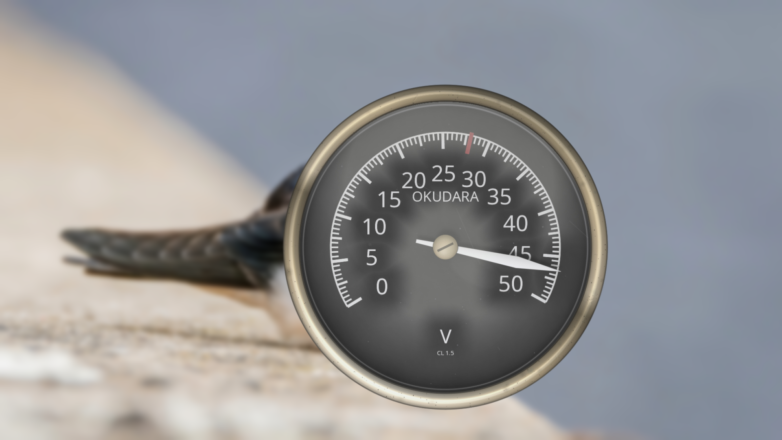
46.5; V
